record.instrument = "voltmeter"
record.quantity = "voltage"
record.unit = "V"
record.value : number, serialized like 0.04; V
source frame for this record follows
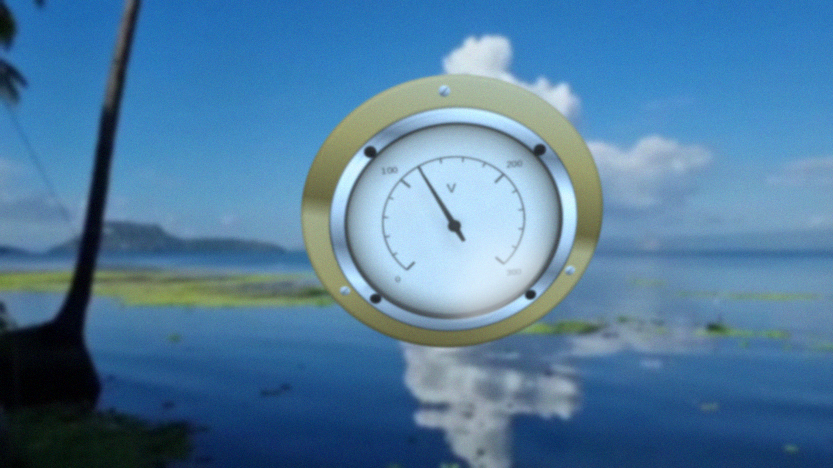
120; V
